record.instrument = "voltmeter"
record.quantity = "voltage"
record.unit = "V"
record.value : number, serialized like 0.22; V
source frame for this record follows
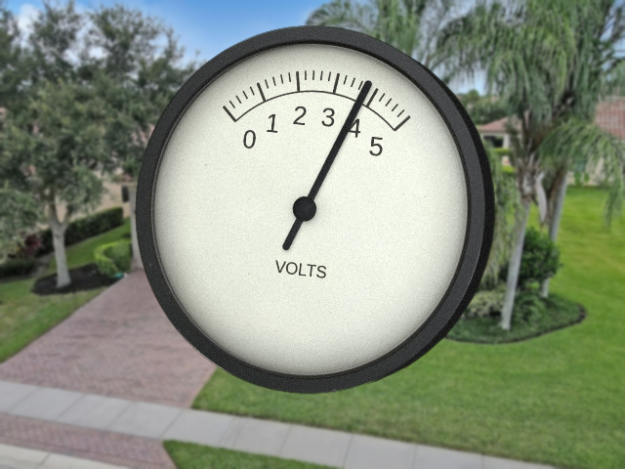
3.8; V
